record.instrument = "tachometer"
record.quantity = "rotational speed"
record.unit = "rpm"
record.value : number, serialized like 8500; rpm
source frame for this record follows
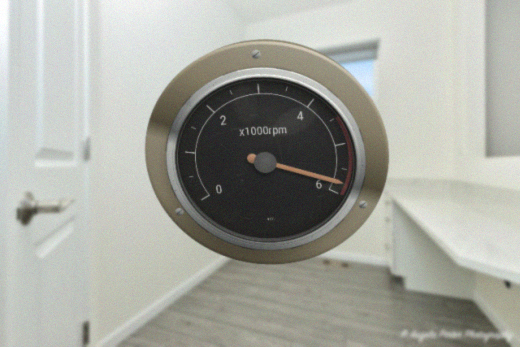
5750; rpm
